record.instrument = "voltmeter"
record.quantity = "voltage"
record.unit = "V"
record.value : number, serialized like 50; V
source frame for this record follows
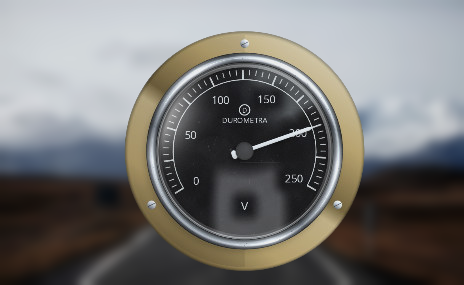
200; V
